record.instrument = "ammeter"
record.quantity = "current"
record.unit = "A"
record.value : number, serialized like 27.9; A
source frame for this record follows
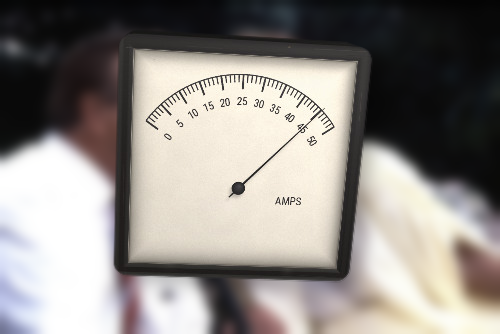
45; A
